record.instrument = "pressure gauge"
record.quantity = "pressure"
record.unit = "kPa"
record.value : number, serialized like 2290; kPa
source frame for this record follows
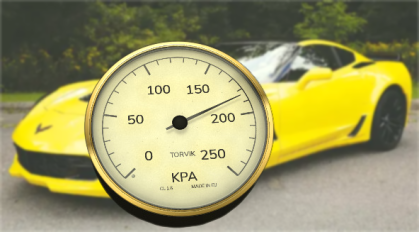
185; kPa
